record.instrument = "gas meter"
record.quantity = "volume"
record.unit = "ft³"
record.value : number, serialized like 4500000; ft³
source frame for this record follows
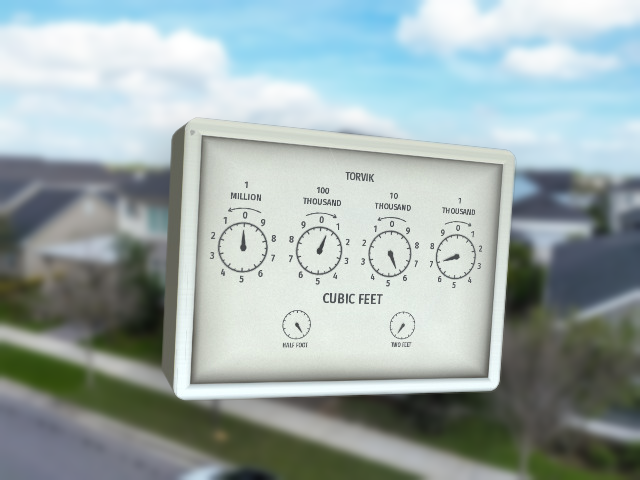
5700; ft³
